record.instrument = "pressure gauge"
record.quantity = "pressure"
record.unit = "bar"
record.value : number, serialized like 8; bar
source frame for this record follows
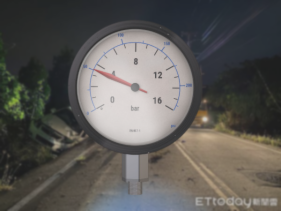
3.5; bar
